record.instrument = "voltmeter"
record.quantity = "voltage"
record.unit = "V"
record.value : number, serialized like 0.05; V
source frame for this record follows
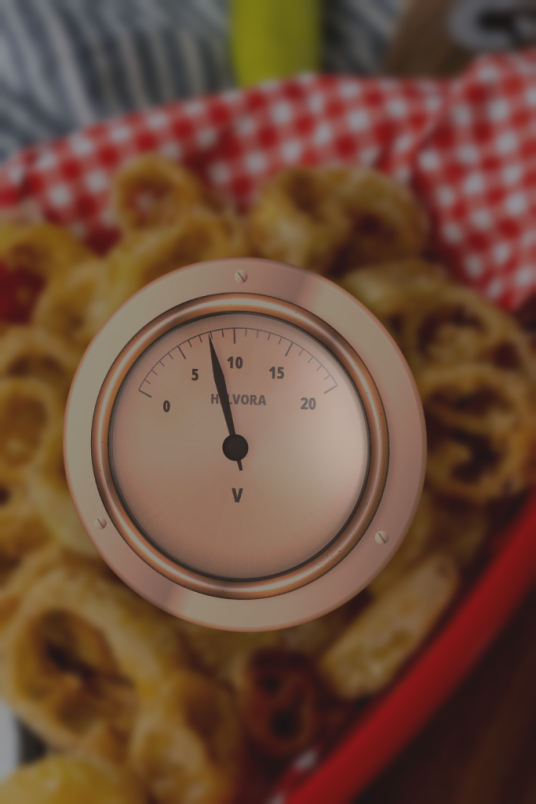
8; V
